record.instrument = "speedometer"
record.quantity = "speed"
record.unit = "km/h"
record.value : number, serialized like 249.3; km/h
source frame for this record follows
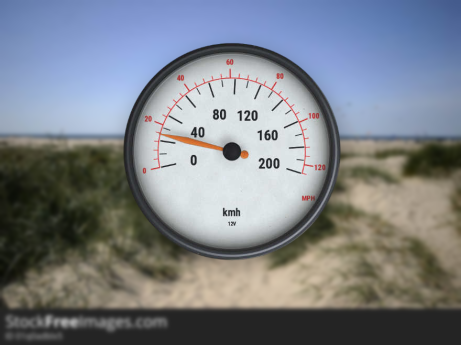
25; km/h
